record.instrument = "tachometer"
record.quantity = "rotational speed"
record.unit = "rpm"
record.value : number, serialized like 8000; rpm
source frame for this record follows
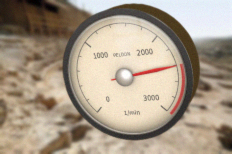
2400; rpm
